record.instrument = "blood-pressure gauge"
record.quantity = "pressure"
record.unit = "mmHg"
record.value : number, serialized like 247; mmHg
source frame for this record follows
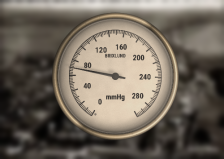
70; mmHg
